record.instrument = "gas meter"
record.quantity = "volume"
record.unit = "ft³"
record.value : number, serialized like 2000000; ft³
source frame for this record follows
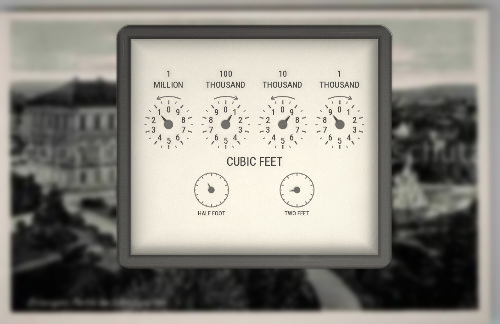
108900; ft³
